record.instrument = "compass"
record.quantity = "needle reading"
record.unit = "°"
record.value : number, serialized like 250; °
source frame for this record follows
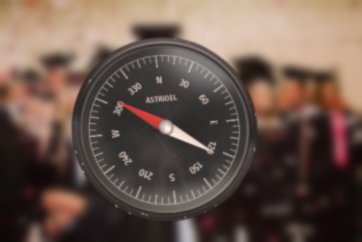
305; °
